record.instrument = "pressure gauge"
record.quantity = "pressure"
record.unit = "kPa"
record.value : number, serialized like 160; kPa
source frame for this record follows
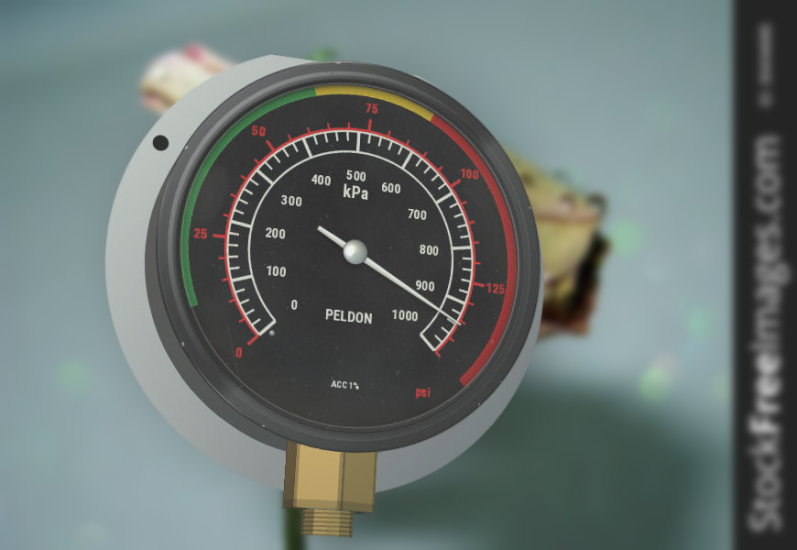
940; kPa
